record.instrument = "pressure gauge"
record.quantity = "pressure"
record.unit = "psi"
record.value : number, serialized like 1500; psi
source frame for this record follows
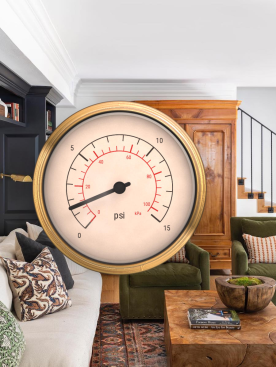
1.5; psi
